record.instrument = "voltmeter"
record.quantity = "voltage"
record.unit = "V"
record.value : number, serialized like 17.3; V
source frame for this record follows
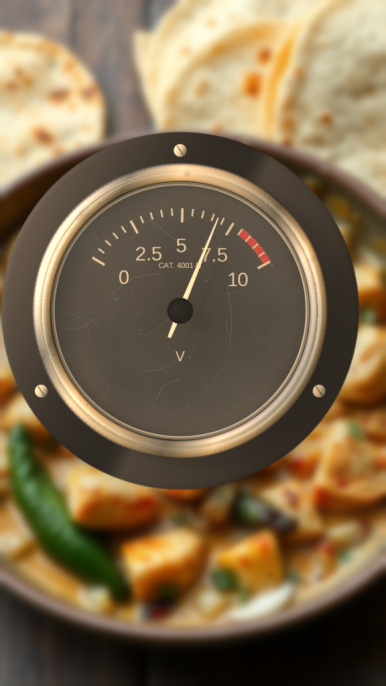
6.75; V
